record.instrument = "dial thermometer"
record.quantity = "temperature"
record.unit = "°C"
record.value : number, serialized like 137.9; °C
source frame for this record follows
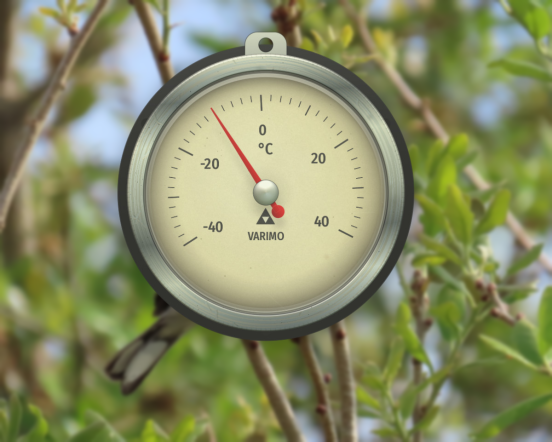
-10; °C
